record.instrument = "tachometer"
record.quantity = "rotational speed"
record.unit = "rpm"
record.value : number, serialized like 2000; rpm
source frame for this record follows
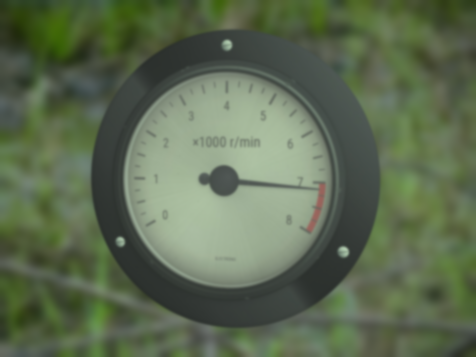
7125; rpm
